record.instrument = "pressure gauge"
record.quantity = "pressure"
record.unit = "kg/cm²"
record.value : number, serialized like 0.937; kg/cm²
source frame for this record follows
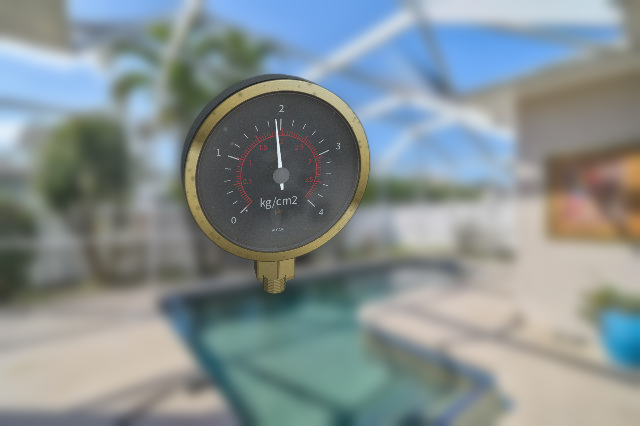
1.9; kg/cm²
